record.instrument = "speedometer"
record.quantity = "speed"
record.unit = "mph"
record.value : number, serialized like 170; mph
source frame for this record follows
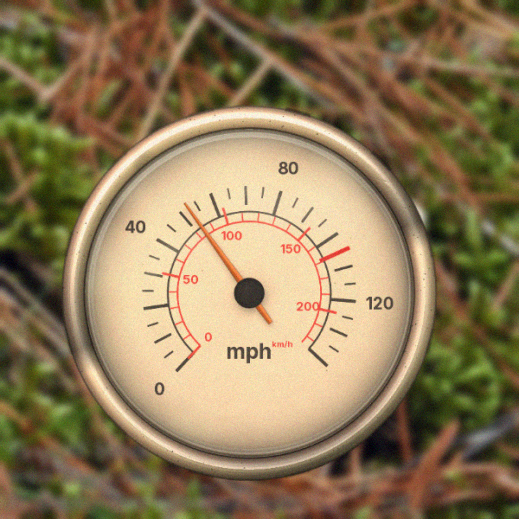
52.5; mph
